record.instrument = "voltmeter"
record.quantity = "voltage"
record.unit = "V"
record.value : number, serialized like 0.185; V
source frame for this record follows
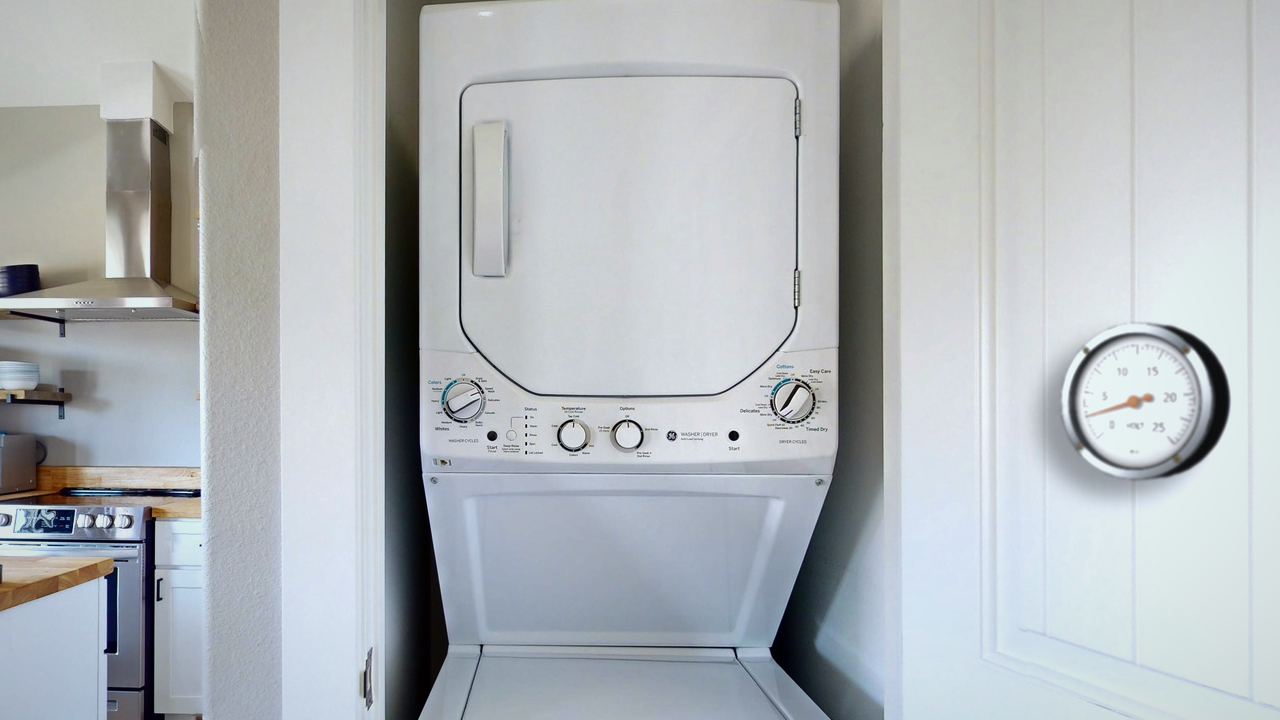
2.5; V
